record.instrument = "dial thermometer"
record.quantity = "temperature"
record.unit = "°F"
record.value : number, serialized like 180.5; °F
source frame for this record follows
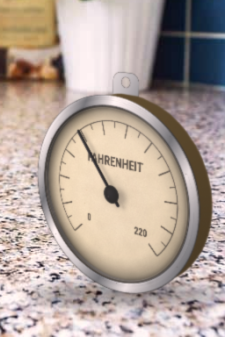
80; °F
